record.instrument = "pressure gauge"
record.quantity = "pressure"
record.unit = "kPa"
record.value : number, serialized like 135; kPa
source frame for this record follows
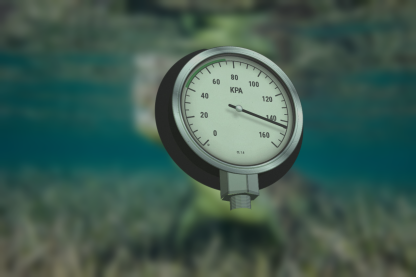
145; kPa
